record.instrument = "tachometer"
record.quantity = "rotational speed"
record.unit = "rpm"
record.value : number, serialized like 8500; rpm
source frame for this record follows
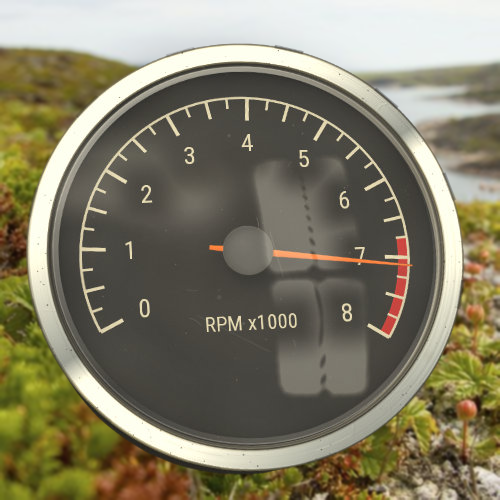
7125; rpm
